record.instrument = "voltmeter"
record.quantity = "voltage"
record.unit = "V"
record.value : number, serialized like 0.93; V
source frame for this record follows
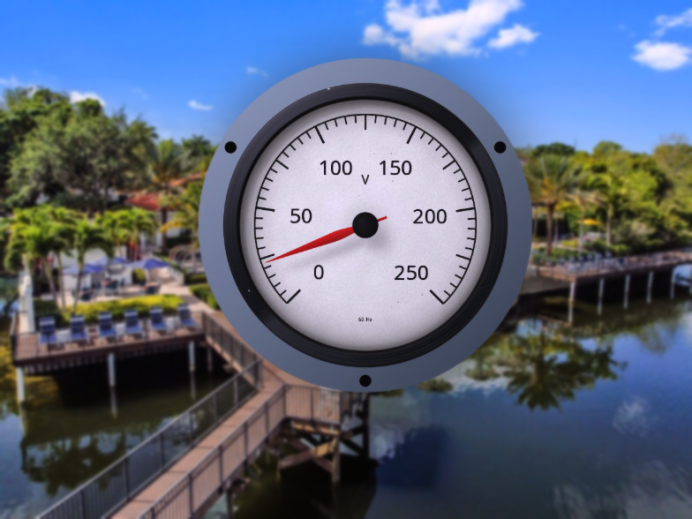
22.5; V
